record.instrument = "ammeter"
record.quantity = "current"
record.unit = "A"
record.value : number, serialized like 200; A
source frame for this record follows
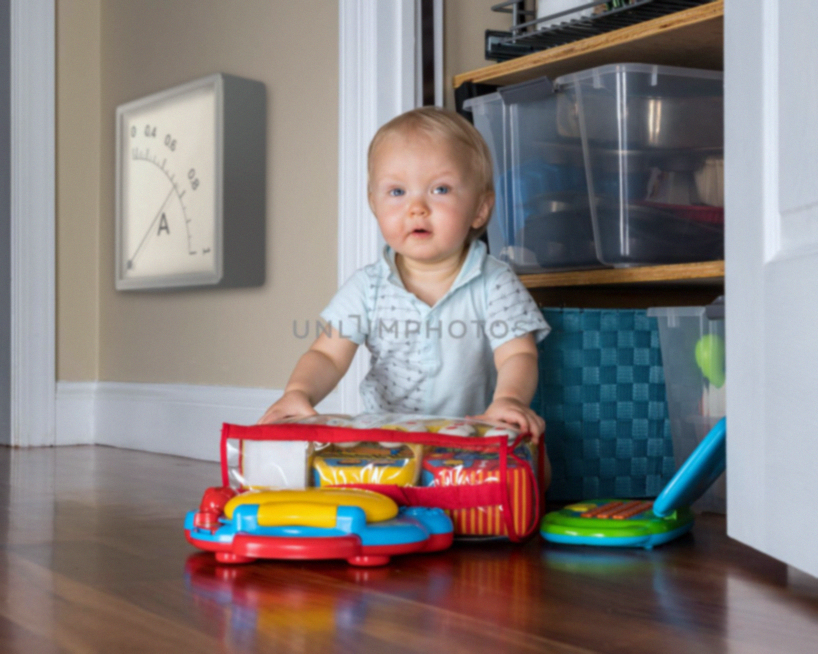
0.75; A
